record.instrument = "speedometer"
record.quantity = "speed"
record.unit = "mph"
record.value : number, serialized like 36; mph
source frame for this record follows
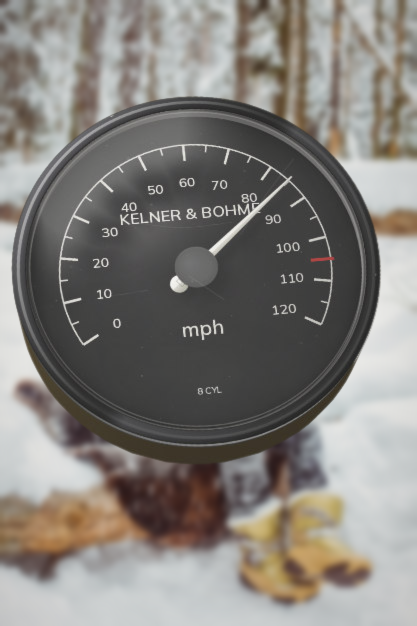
85; mph
